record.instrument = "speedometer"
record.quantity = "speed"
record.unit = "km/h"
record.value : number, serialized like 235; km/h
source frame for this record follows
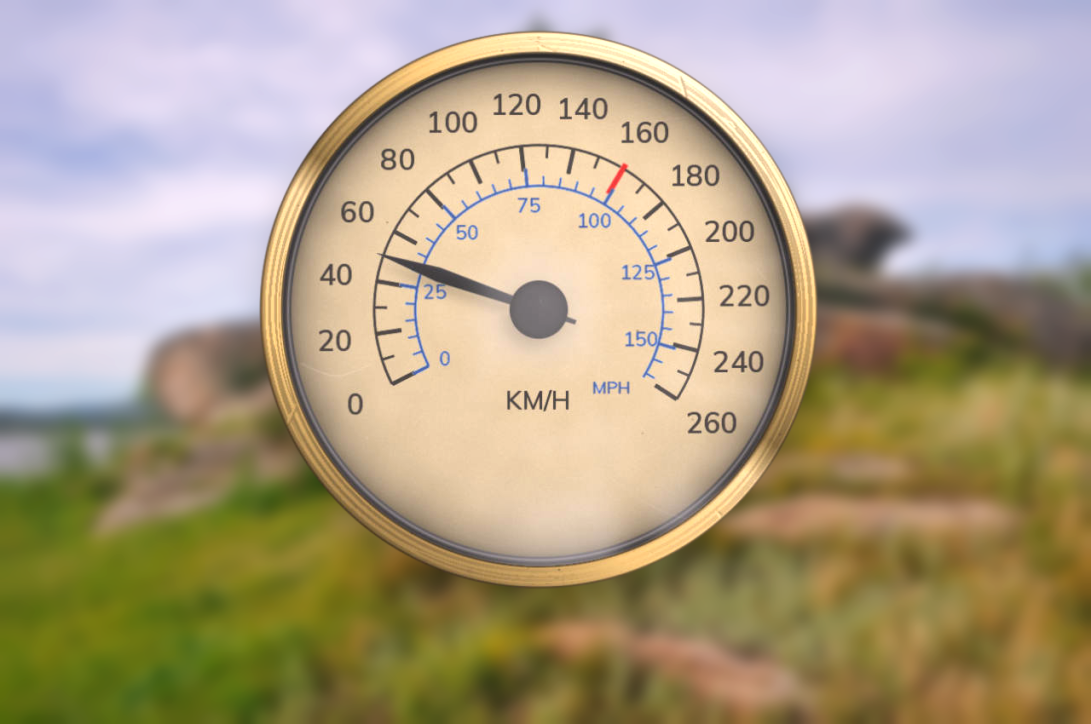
50; km/h
